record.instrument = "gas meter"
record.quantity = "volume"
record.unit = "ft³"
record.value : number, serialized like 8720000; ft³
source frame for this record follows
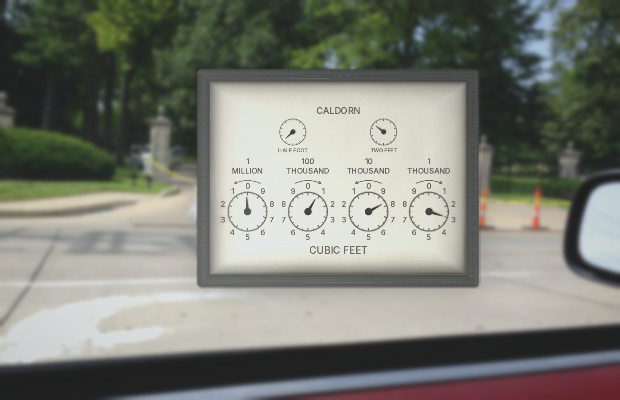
8300; ft³
